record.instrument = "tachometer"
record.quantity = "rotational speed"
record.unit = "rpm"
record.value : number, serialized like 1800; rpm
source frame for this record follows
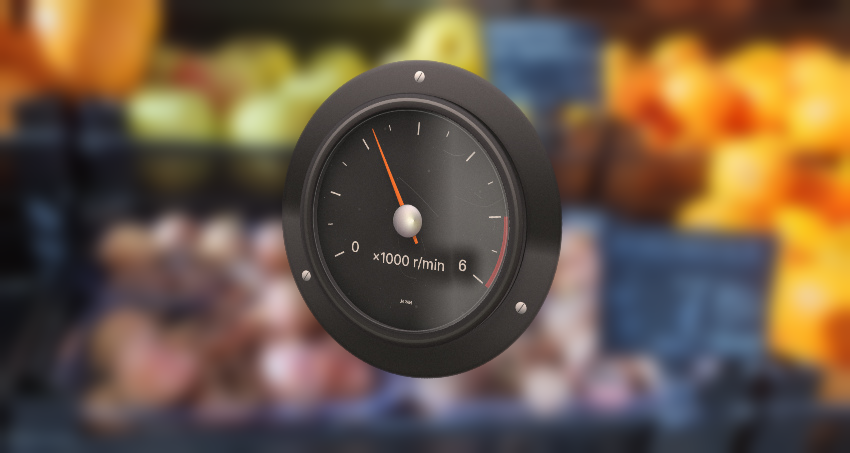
2250; rpm
